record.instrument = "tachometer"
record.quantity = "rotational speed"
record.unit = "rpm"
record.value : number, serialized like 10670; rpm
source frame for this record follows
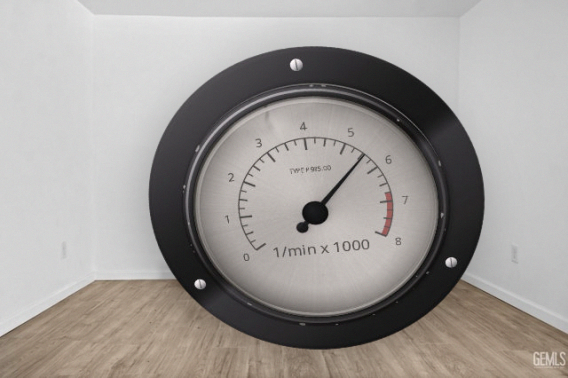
5500; rpm
